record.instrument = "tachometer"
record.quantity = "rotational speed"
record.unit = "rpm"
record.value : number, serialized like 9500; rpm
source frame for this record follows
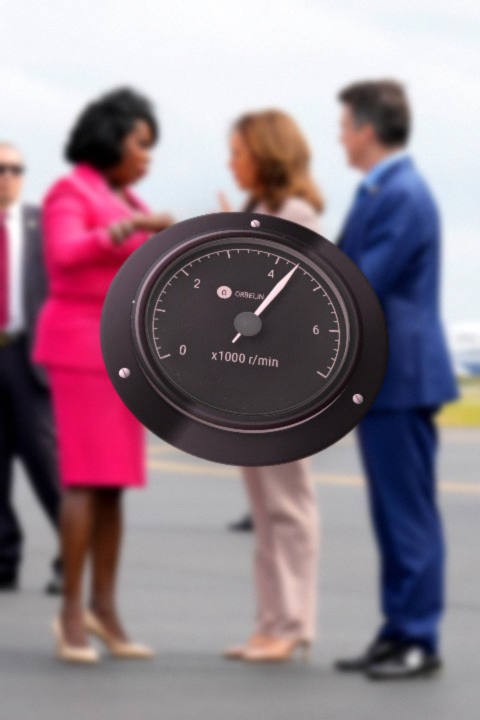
4400; rpm
